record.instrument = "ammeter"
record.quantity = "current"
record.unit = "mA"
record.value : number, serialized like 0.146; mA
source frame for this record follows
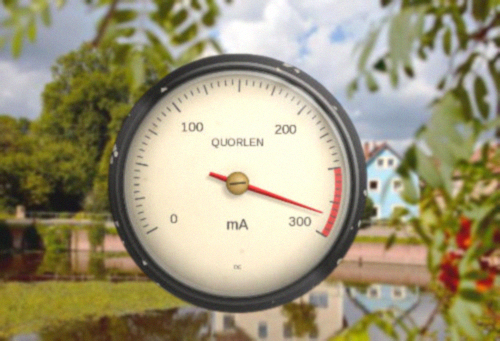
285; mA
